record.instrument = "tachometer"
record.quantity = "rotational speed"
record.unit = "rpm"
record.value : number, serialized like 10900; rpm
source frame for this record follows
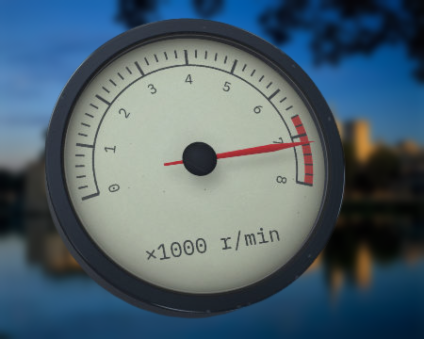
7200; rpm
